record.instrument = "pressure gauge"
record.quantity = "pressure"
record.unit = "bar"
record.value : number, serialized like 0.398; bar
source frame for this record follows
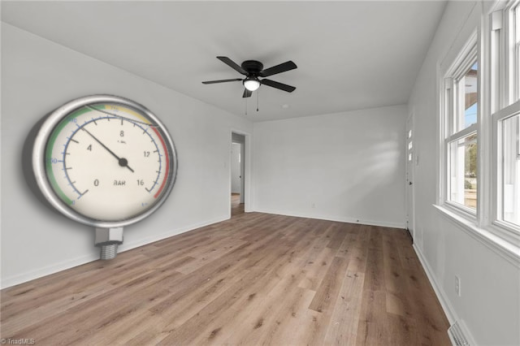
5; bar
